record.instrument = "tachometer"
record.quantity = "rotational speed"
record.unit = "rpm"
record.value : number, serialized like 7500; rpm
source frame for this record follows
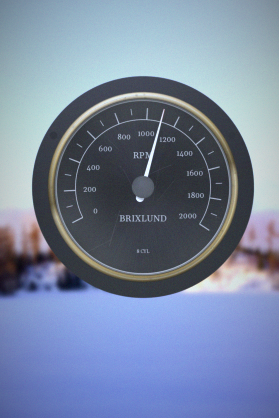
1100; rpm
